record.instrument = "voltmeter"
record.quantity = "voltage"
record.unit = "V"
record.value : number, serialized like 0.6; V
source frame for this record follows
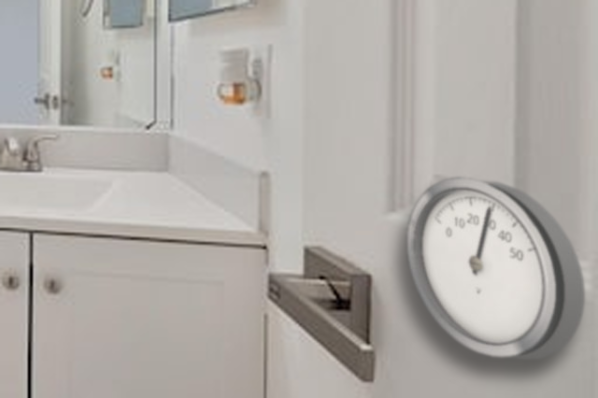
30; V
